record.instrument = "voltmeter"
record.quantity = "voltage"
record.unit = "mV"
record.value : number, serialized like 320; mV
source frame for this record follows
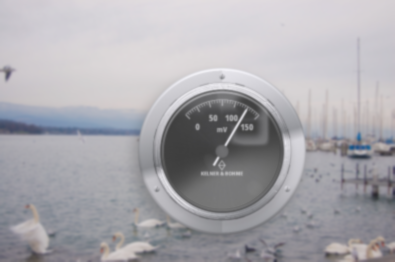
125; mV
